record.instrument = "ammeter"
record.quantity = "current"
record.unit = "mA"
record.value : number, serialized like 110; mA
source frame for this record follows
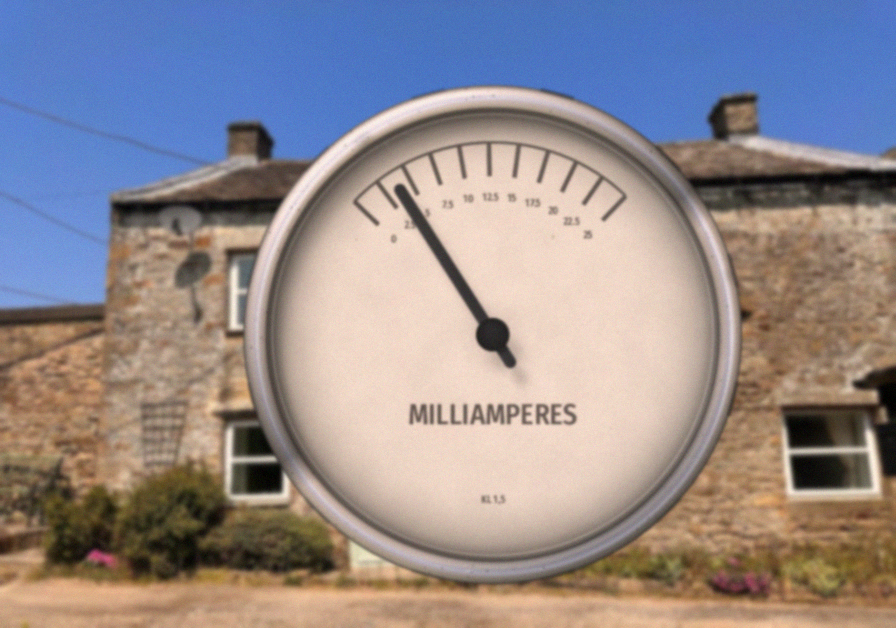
3.75; mA
